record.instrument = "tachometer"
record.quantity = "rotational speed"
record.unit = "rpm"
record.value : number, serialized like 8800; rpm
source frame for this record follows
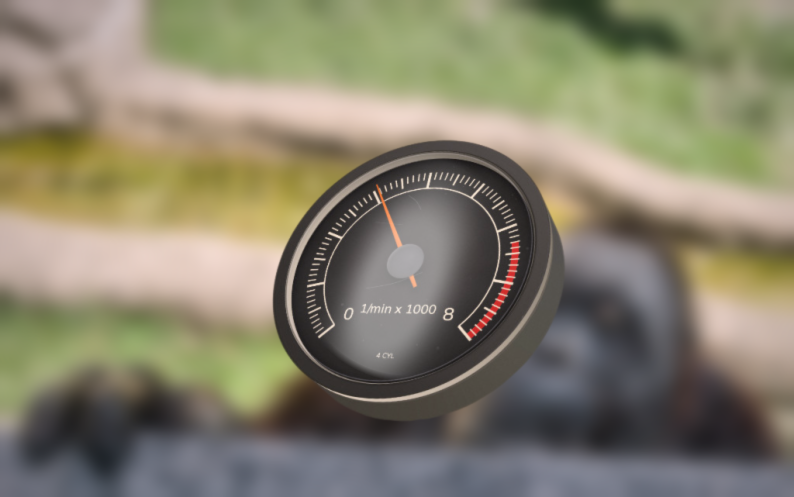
3100; rpm
